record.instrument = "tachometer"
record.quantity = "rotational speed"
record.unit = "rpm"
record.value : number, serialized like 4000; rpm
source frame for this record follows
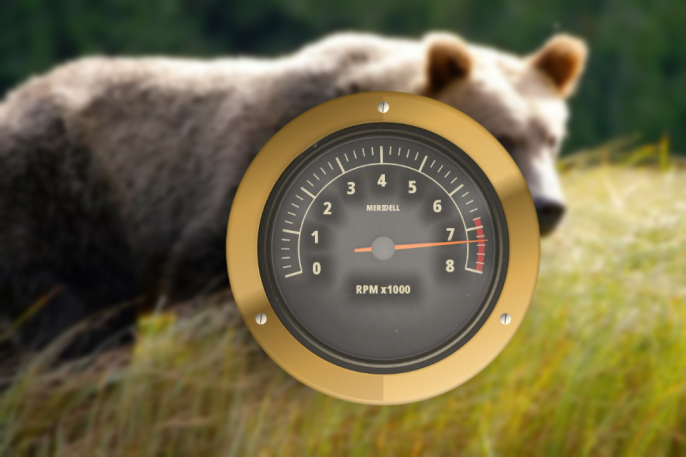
7300; rpm
